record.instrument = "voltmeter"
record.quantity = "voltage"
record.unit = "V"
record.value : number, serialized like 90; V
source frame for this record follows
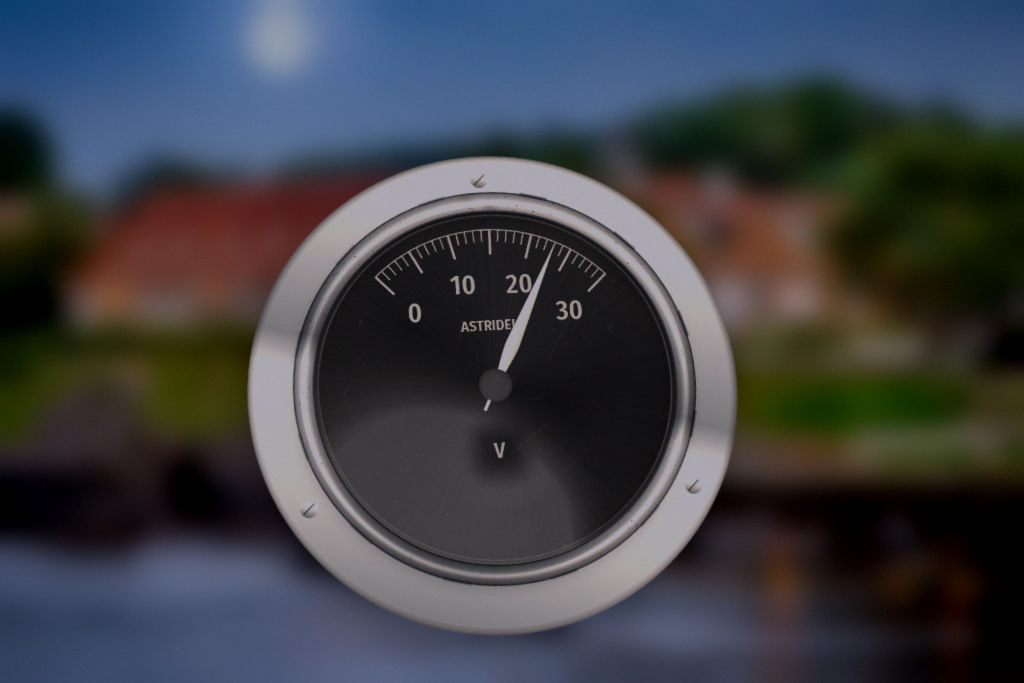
23; V
